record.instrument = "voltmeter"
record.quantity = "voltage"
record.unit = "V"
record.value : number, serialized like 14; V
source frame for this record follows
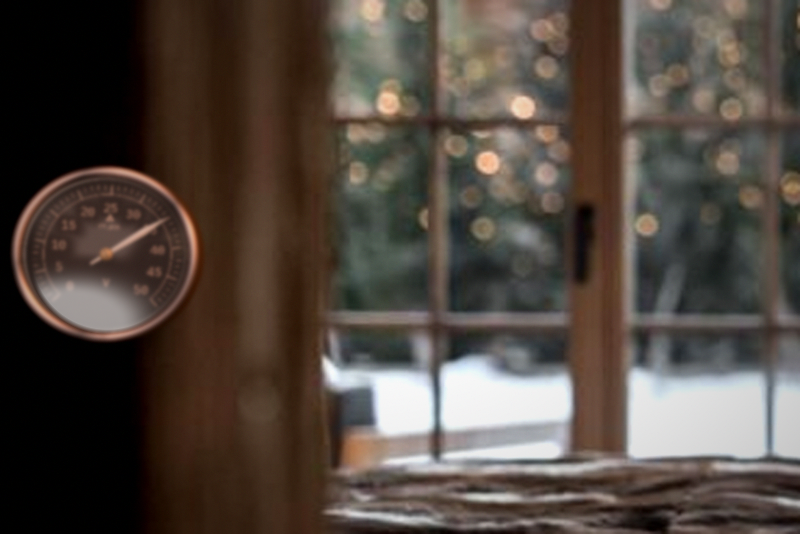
35; V
